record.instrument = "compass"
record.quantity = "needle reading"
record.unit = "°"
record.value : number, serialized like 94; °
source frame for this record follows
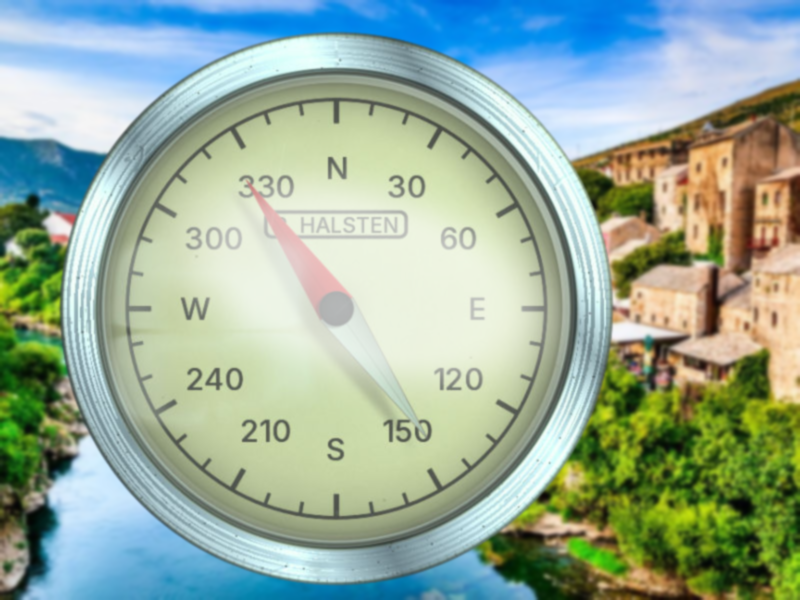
325; °
